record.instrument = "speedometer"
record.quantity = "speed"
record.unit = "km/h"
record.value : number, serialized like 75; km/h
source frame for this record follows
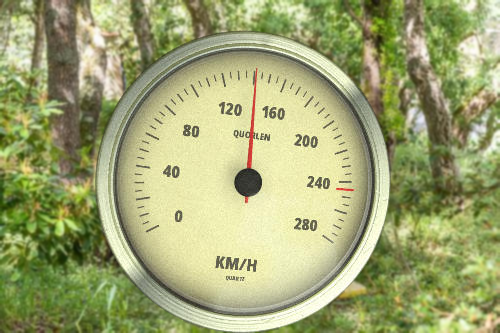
140; km/h
